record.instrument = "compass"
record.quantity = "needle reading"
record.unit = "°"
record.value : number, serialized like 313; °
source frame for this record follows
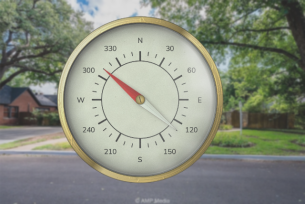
310; °
